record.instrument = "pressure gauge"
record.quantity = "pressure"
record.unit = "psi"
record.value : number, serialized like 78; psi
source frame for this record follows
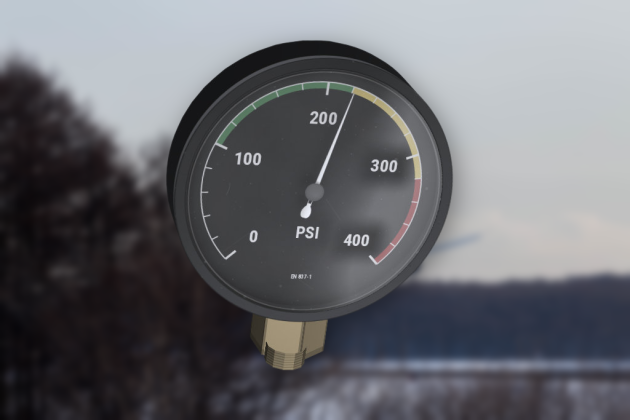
220; psi
